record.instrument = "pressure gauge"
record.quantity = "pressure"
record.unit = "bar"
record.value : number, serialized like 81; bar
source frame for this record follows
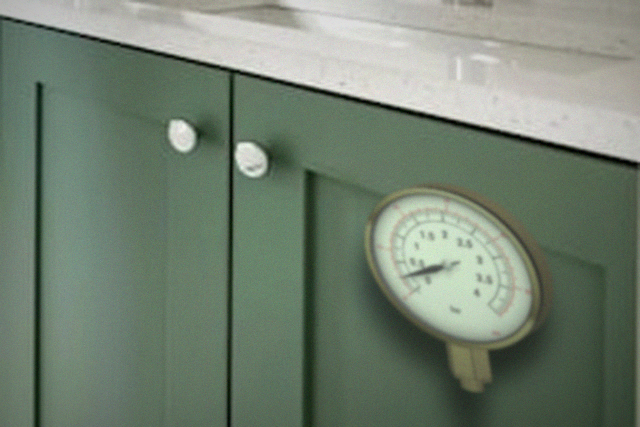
0.25; bar
